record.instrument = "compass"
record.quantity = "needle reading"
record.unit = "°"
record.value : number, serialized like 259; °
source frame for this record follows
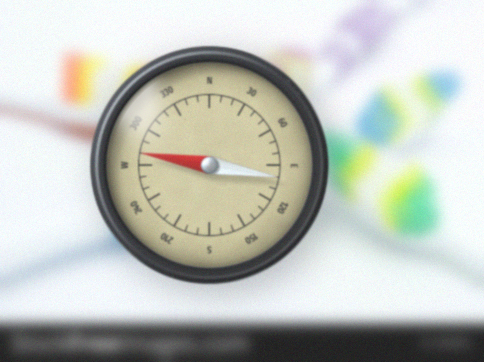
280; °
